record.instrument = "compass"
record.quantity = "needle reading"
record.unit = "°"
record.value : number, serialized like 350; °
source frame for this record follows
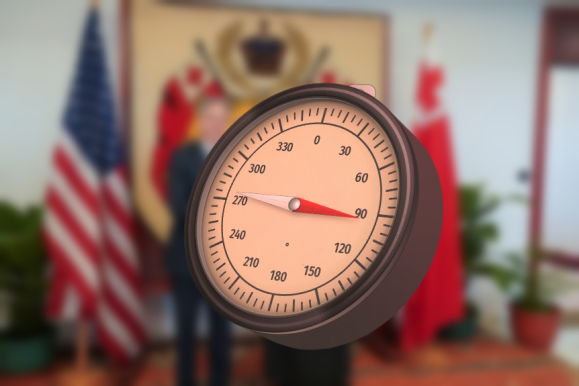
95; °
